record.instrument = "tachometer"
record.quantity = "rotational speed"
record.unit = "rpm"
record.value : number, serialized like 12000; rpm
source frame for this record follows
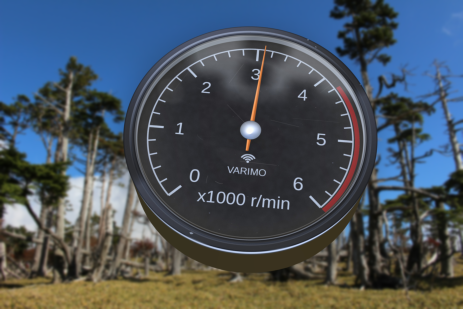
3100; rpm
